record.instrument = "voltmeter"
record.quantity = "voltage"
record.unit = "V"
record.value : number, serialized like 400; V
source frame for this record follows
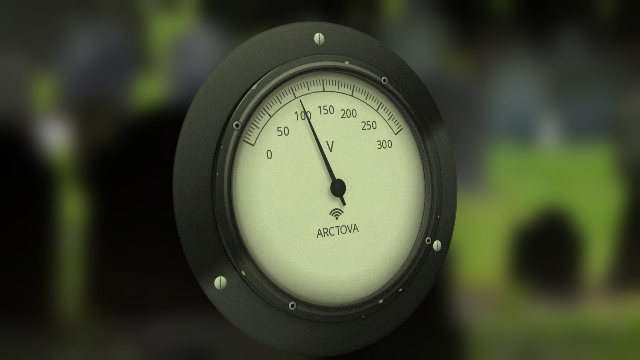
100; V
